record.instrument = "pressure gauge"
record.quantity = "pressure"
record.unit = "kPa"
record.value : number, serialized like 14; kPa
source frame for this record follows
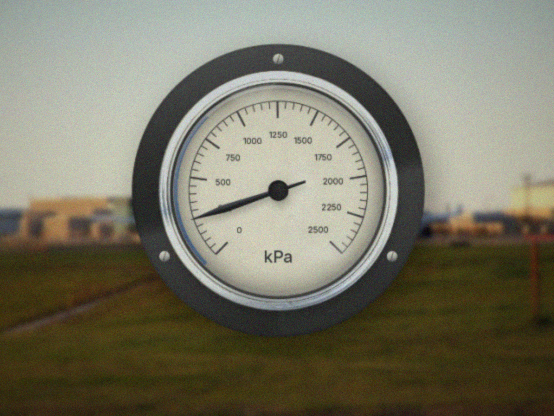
250; kPa
